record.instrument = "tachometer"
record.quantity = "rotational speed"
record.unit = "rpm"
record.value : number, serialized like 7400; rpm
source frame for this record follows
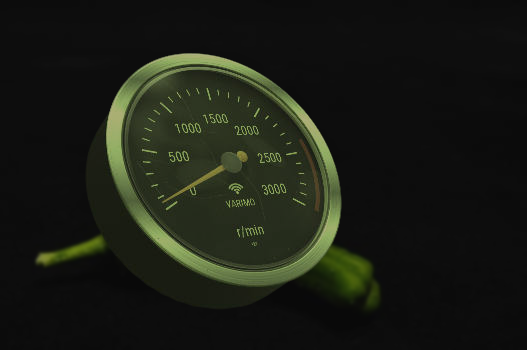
50; rpm
